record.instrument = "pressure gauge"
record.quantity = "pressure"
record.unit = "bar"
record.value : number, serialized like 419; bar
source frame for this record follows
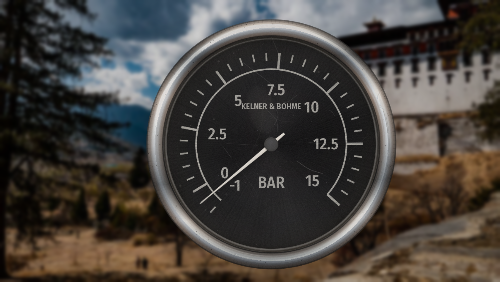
-0.5; bar
